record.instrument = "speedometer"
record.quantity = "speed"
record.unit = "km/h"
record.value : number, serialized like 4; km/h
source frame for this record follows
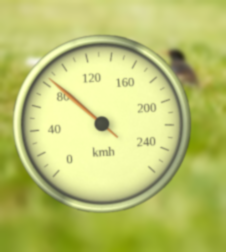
85; km/h
